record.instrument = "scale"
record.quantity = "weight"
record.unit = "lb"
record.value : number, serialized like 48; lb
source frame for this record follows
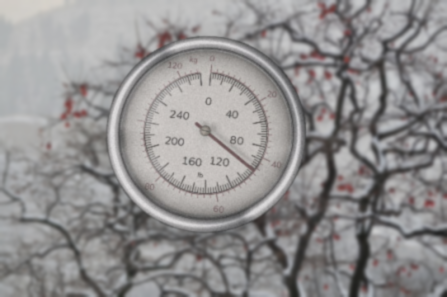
100; lb
